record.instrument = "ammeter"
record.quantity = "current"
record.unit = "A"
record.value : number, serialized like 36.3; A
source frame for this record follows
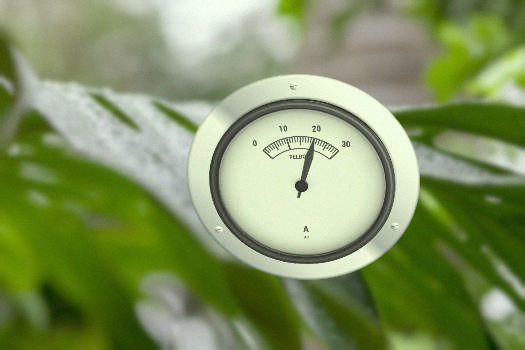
20; A
